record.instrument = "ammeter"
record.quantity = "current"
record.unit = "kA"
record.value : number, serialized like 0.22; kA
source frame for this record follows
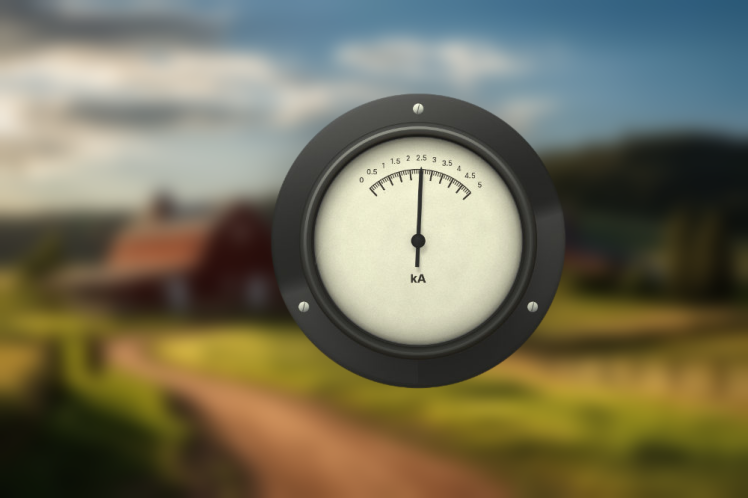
2.5; kA
